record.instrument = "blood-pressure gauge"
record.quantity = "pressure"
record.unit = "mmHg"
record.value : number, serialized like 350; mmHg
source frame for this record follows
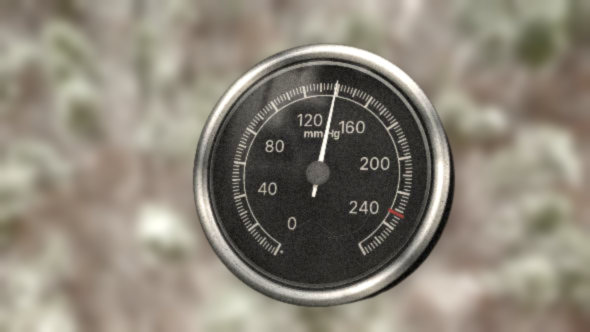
140; mmHg
